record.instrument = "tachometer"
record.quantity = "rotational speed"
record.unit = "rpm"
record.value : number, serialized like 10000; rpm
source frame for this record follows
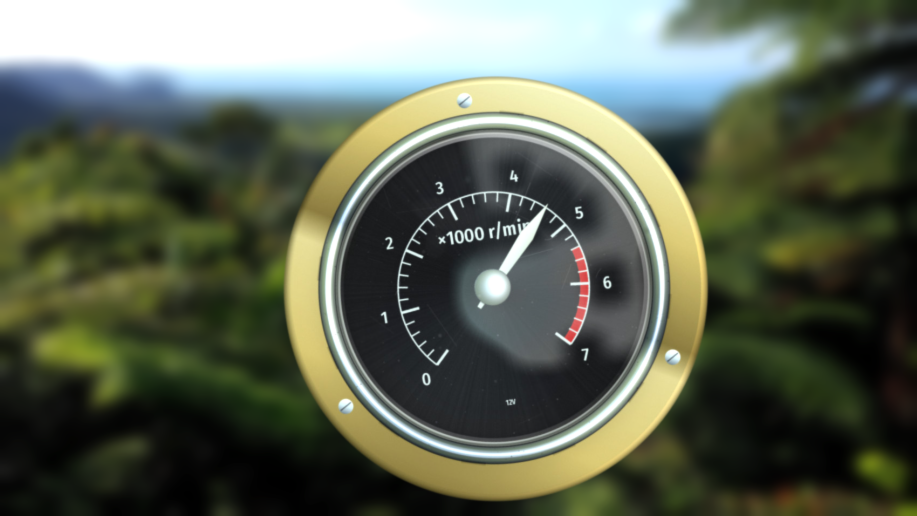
4600; rpm
